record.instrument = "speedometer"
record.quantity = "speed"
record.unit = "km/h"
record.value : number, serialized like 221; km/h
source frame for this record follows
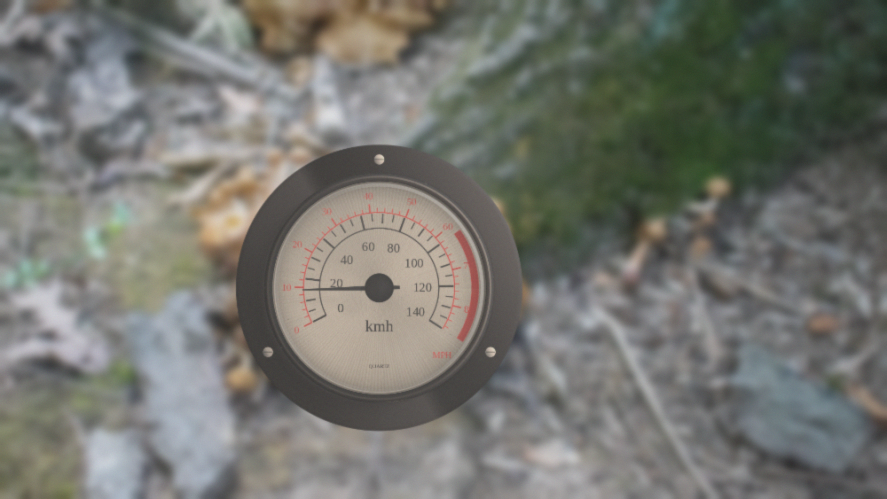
15; km/h
